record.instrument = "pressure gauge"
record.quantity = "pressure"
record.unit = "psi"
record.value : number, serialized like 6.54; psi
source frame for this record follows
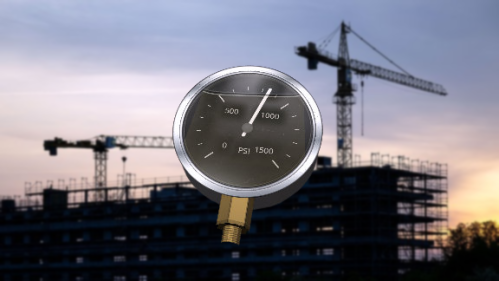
850; psi
